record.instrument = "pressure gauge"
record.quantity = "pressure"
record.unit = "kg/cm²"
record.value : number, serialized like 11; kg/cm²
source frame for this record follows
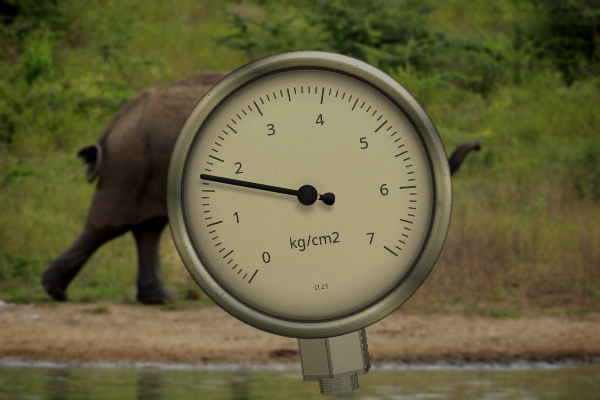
1.7; kg/cm²
